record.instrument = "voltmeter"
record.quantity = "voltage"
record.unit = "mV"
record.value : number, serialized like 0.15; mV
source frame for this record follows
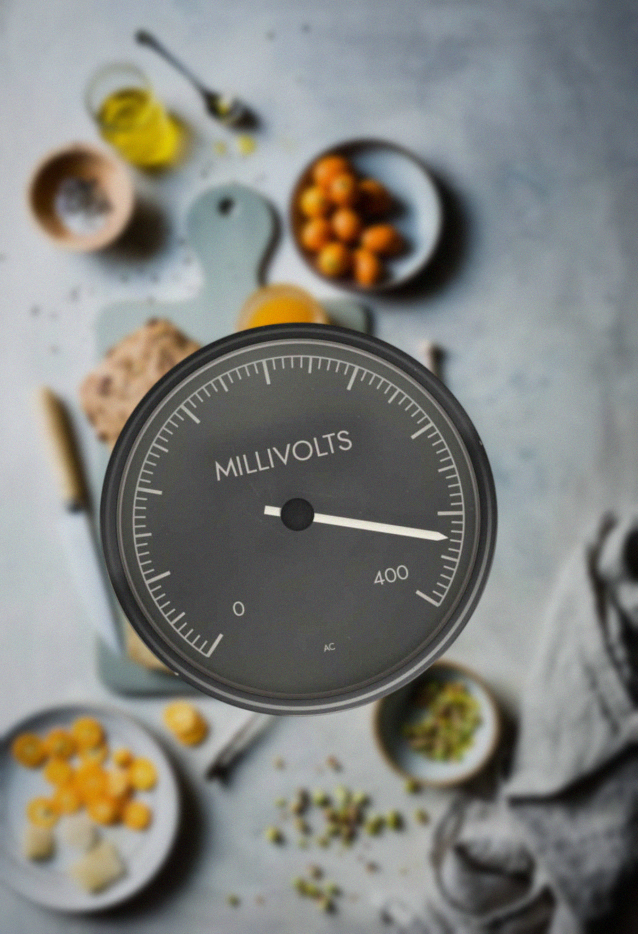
365; mV
